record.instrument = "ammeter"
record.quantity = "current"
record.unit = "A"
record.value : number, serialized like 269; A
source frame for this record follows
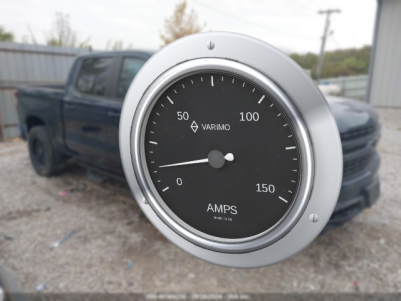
12.5; A
